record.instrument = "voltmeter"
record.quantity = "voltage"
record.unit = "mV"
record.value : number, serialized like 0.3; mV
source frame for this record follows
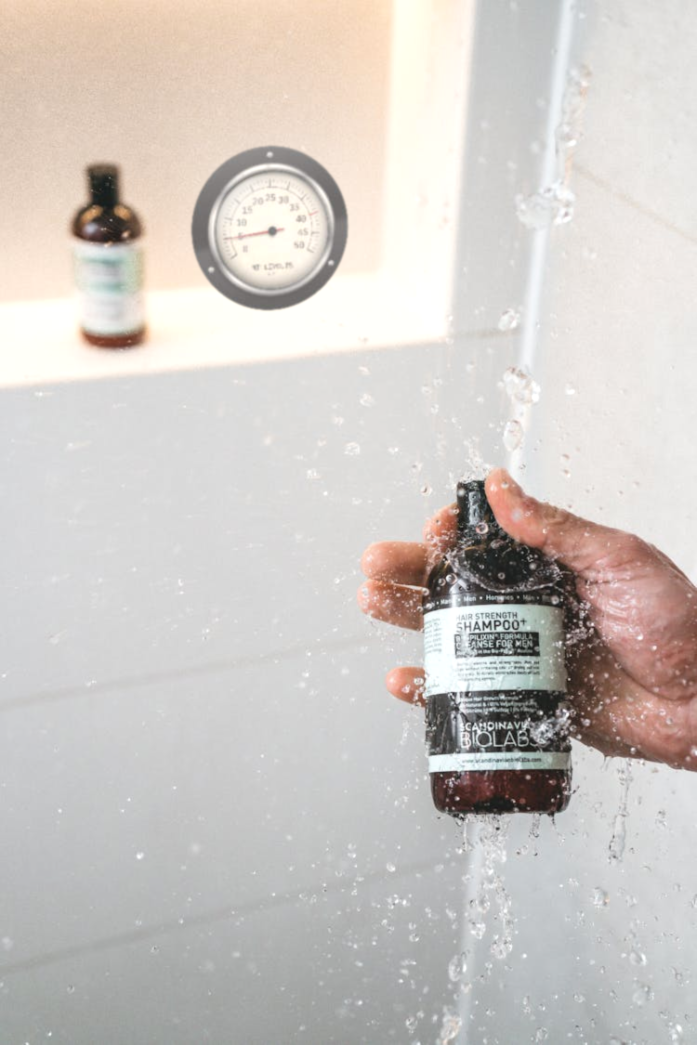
5; mV
